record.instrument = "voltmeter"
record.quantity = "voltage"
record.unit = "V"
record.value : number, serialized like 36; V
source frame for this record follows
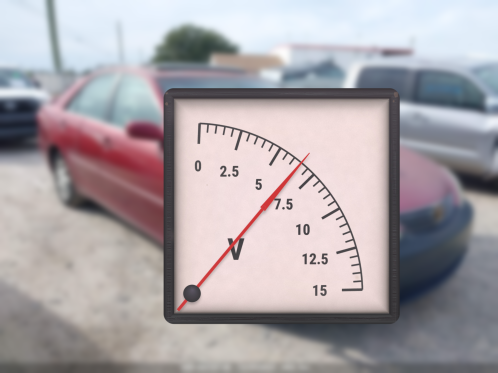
6.5; V
